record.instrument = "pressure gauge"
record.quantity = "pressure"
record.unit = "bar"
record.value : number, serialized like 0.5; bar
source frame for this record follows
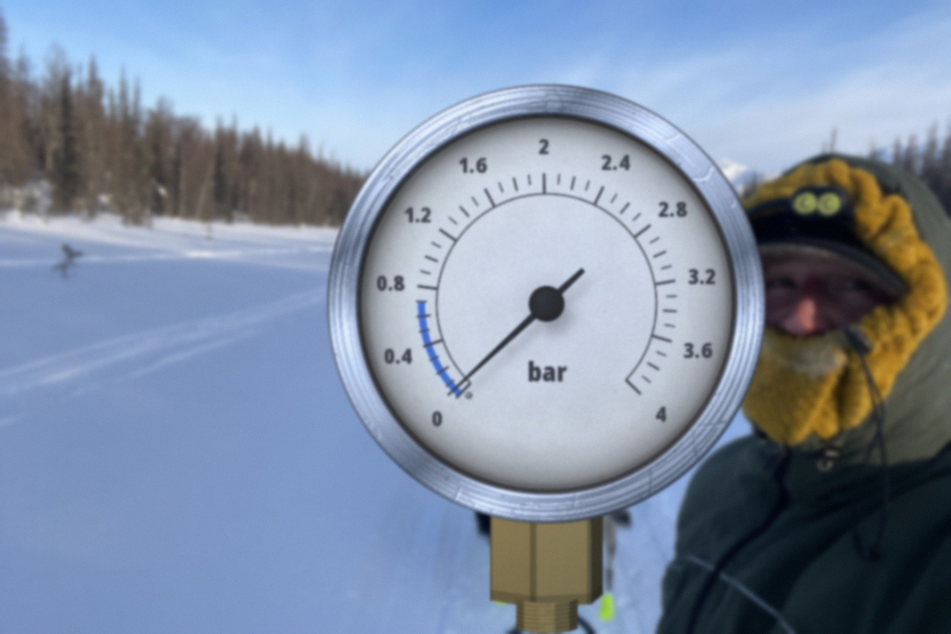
0.05; bar
